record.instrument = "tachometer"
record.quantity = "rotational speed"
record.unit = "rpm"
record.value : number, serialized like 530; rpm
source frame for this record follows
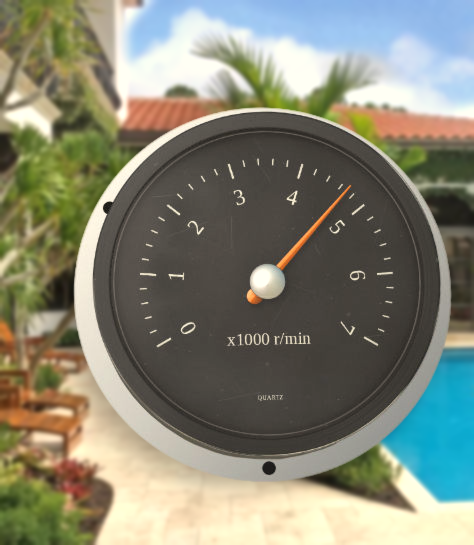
4700; rpm
